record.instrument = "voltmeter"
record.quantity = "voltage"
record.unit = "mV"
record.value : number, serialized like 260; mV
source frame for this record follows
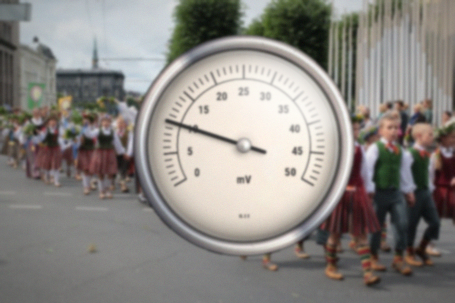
10; mV
